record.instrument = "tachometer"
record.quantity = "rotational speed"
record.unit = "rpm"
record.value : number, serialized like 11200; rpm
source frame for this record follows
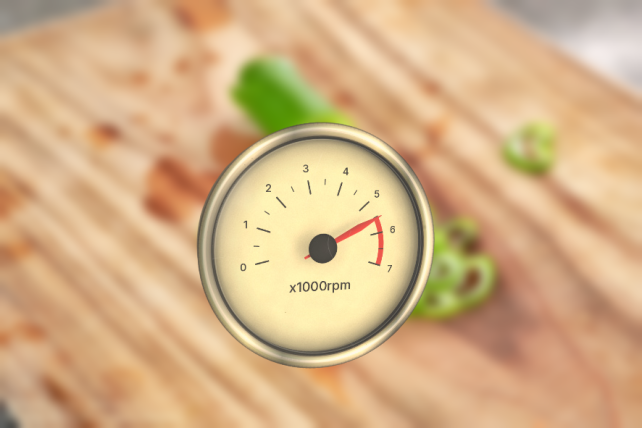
5500; rpm
